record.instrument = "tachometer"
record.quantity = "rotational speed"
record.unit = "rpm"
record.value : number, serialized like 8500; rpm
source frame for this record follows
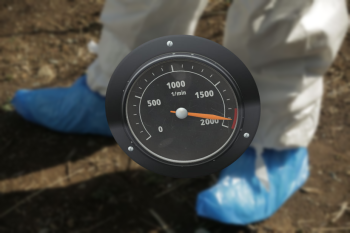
1900; rpm
